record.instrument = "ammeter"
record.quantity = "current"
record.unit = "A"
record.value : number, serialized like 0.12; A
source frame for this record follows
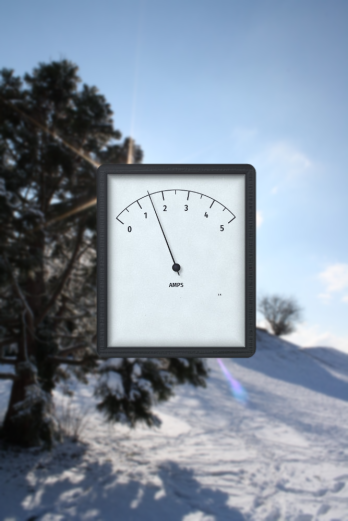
1.5; A
